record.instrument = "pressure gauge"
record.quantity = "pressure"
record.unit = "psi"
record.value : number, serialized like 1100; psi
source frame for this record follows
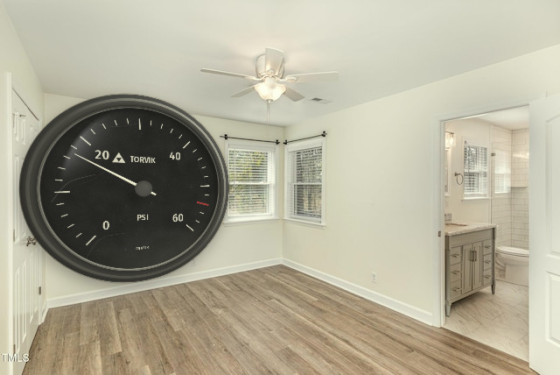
17; psi
